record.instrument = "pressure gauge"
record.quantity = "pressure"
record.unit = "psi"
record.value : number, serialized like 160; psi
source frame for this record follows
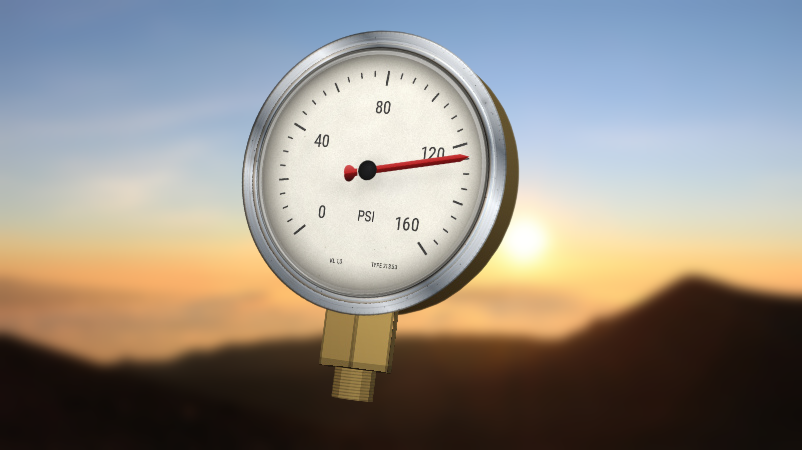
125; psi
